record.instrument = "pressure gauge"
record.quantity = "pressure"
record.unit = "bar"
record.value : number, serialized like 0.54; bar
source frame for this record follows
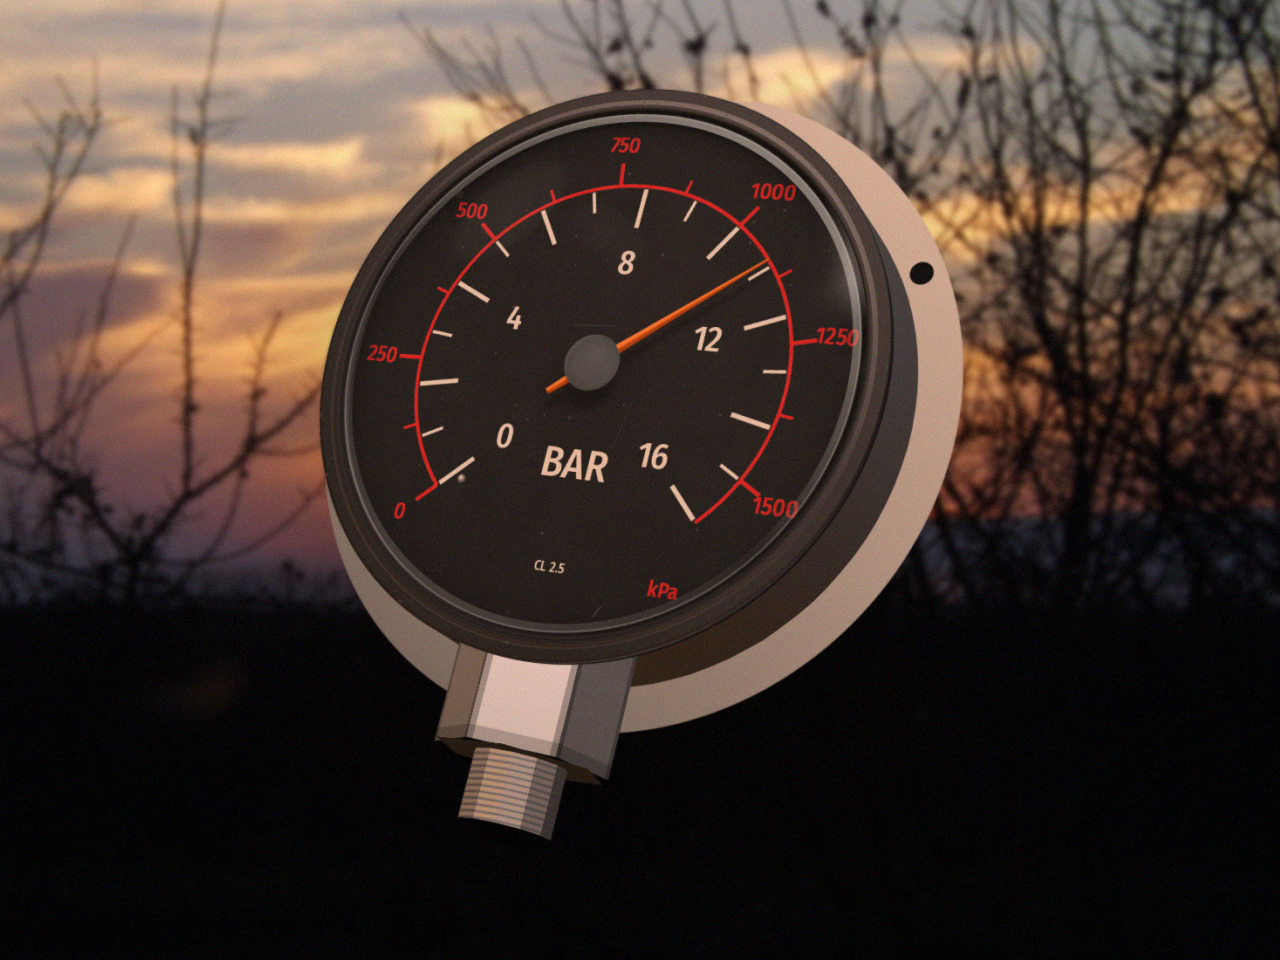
11; bar
